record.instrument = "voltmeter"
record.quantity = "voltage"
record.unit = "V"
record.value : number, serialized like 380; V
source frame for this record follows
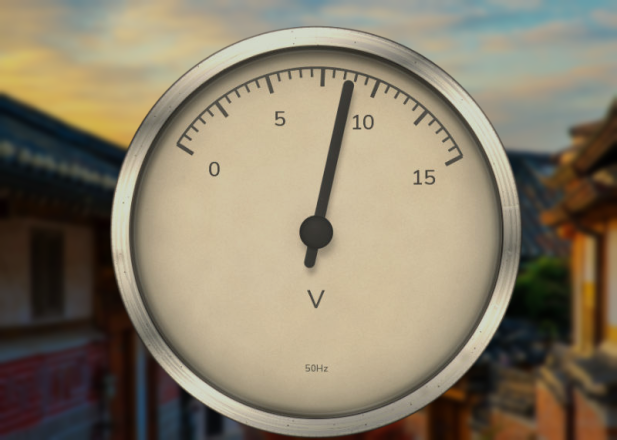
8.75; V
